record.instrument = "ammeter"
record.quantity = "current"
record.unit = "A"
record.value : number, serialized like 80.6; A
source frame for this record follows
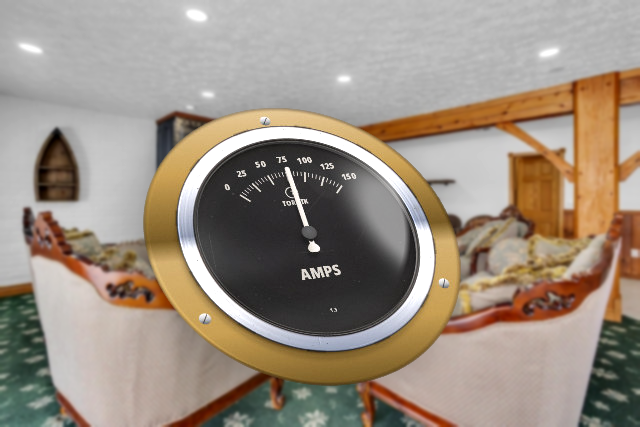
75; A
